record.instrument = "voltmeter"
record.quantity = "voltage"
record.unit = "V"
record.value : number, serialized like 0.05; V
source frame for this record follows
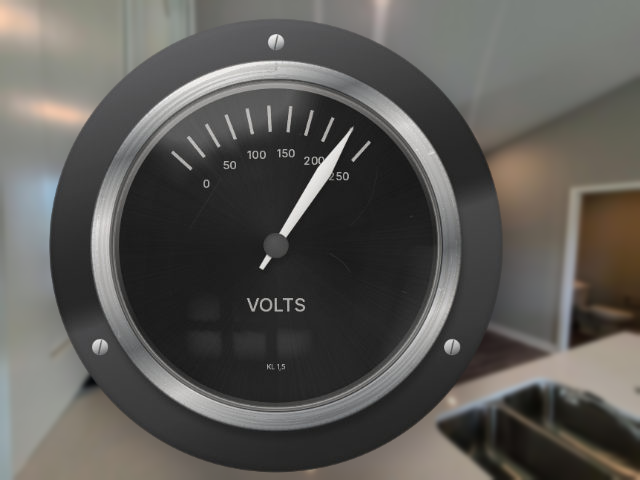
225; V
